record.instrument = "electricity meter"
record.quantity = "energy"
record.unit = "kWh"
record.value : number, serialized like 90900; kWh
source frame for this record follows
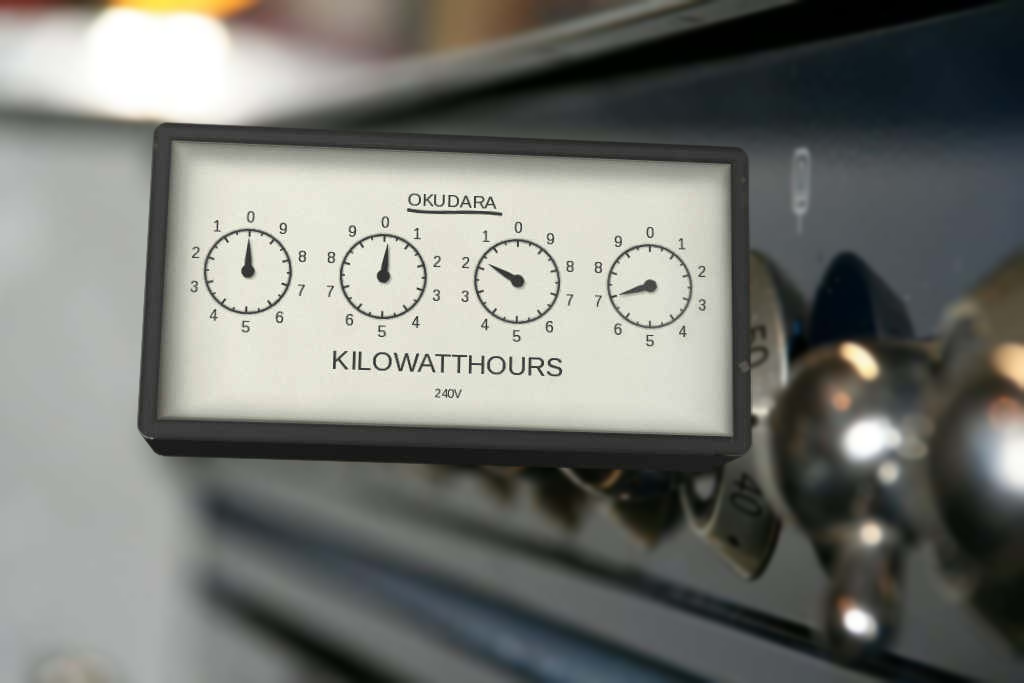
17; kWh
